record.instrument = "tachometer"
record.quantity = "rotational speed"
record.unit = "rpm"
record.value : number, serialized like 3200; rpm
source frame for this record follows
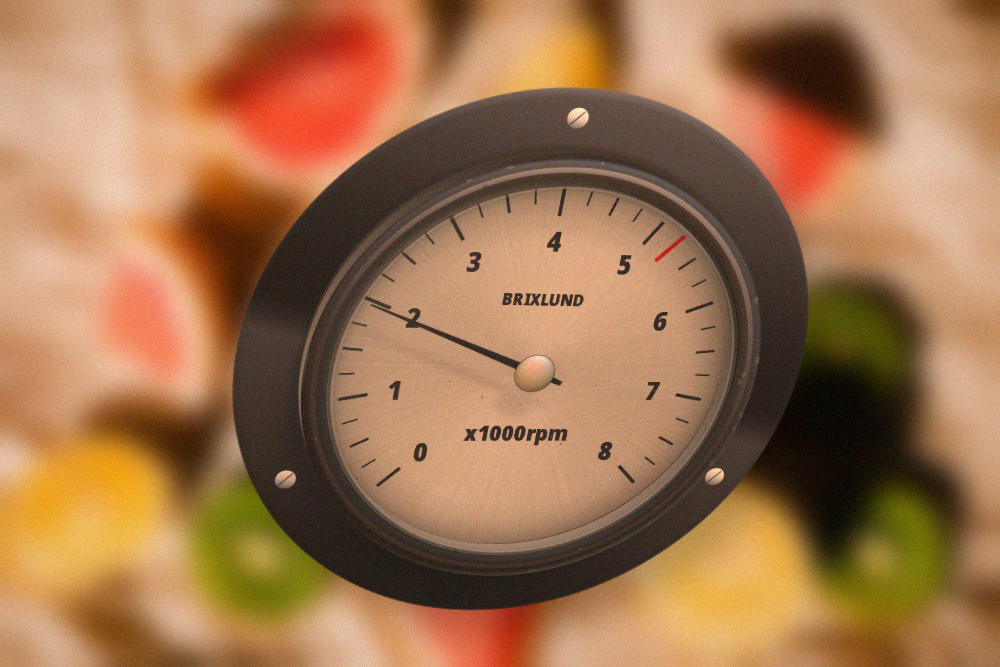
2000; rpm
